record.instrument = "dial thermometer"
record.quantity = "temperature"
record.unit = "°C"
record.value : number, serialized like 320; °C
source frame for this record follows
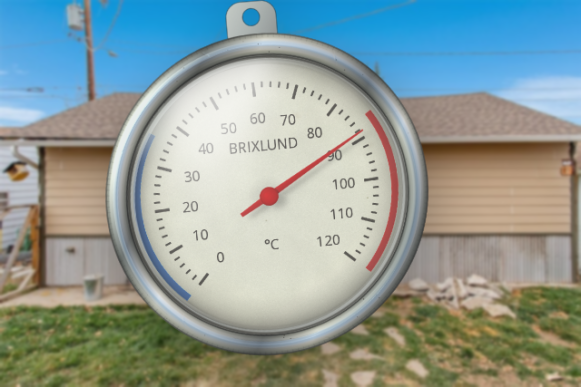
88; °C
